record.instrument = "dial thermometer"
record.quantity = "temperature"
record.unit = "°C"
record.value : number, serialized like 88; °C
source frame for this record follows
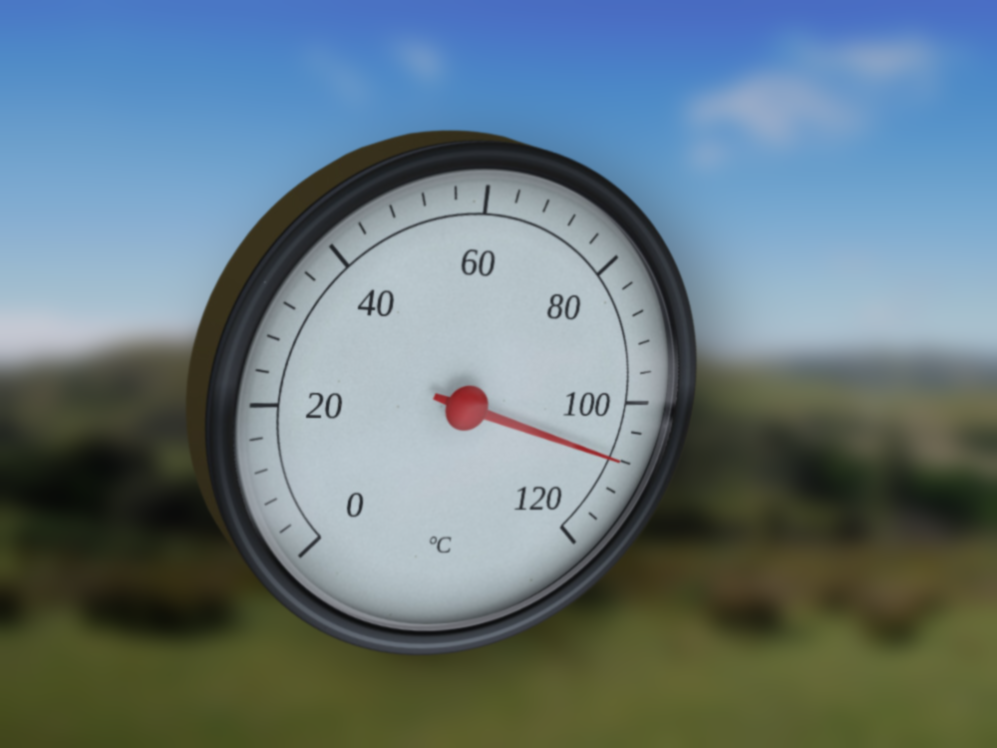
108; °C
